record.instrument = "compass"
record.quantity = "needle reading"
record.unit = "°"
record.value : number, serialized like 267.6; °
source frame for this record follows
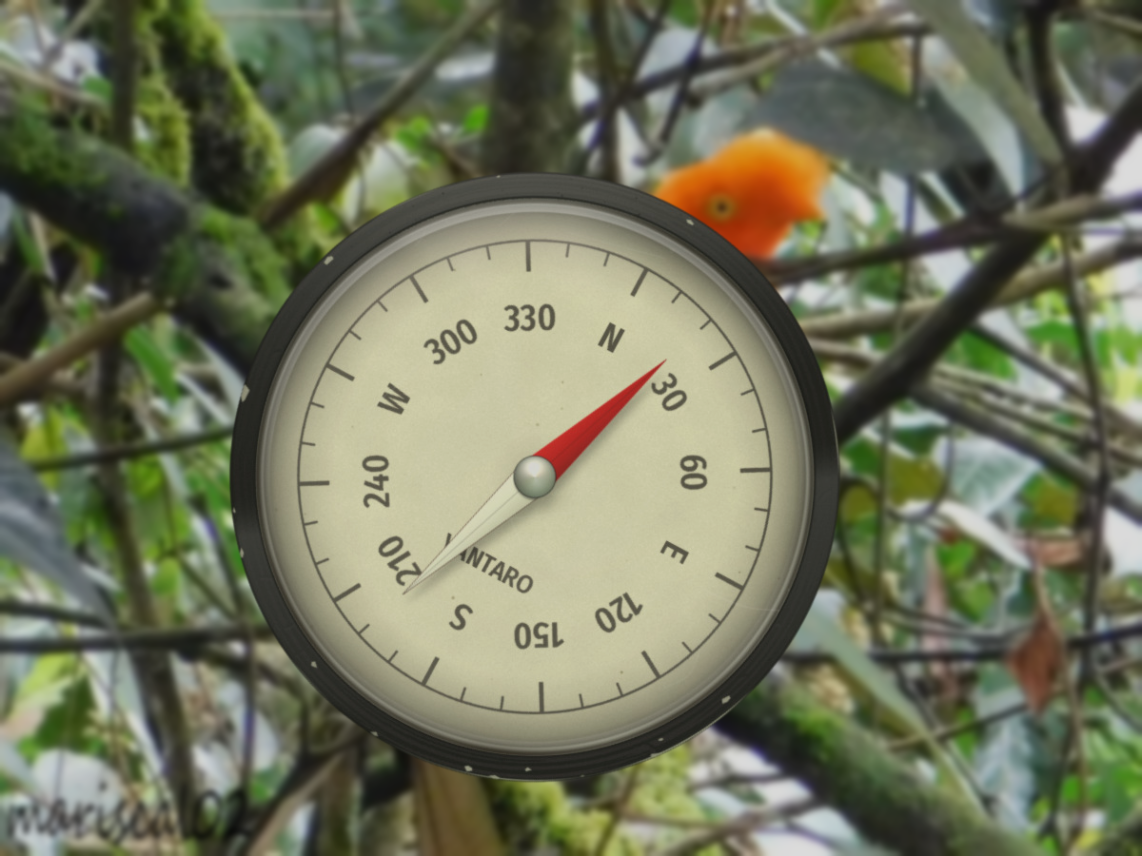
20; °
